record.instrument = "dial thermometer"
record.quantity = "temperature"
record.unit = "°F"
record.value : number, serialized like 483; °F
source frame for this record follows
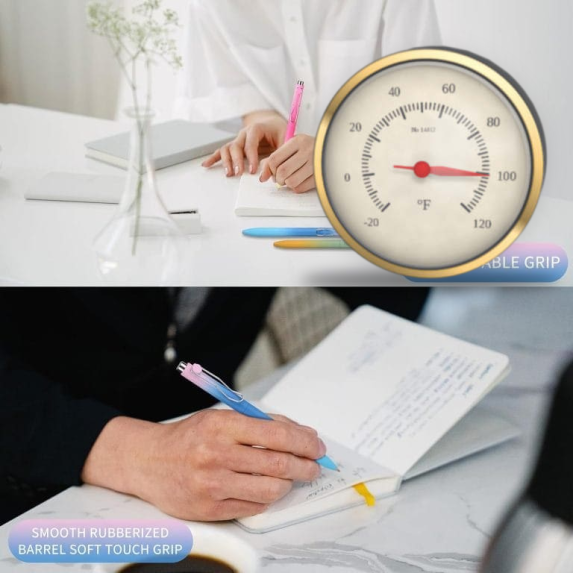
100; °F
